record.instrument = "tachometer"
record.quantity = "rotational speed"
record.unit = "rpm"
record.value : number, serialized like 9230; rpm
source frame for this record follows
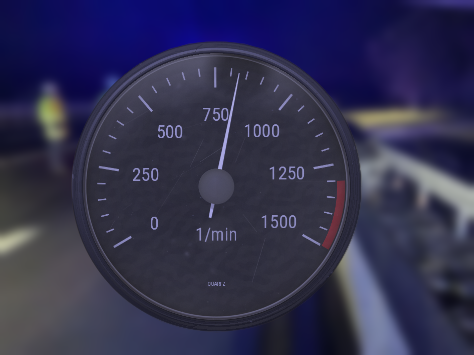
825; rpm
